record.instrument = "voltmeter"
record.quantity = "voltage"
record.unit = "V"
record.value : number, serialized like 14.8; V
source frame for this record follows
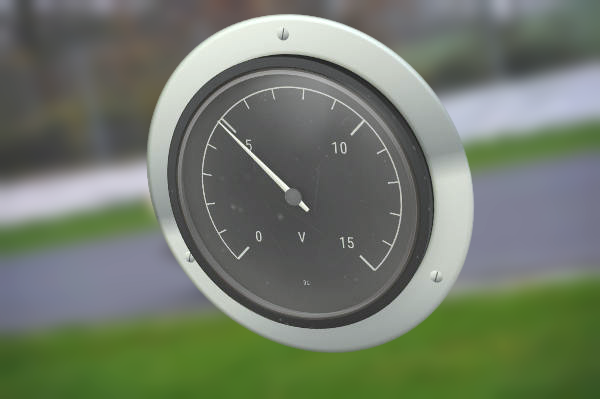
5; V
